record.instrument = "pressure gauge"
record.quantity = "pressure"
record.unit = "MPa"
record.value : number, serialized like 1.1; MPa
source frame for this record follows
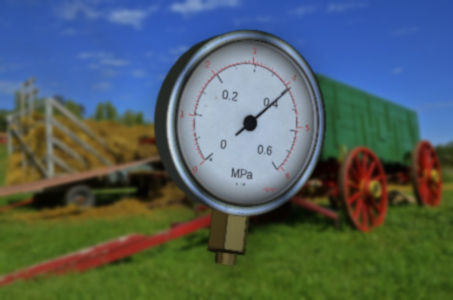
0.4; MPa
